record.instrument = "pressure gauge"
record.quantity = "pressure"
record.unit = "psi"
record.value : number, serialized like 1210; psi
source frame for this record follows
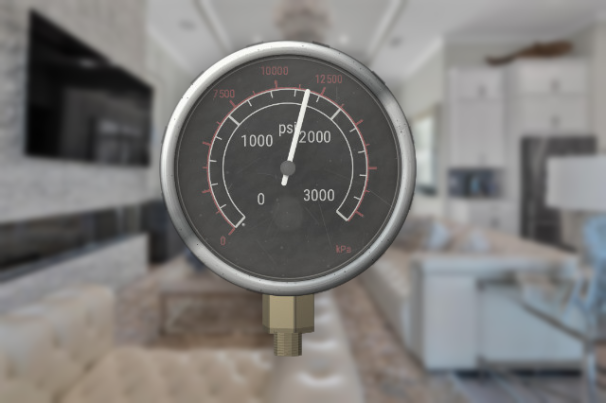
1700; psi
